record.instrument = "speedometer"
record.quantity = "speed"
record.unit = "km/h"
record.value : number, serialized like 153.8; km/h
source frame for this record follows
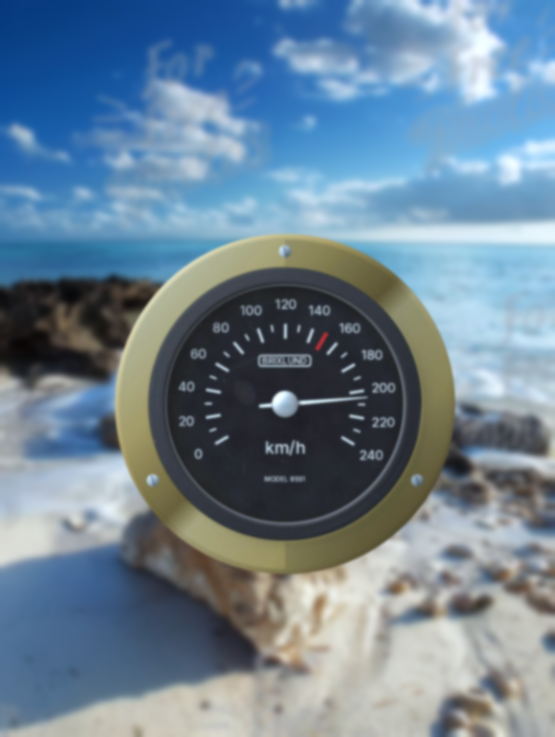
205; km/h
